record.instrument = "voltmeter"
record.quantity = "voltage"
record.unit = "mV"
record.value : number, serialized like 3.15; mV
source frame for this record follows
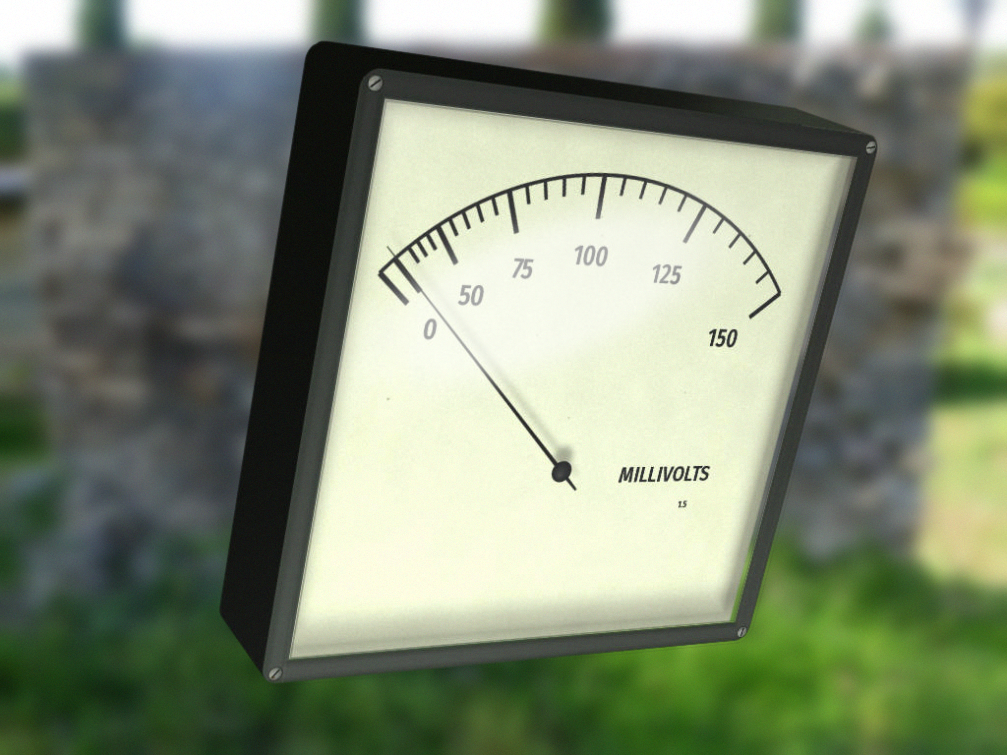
25; mV
